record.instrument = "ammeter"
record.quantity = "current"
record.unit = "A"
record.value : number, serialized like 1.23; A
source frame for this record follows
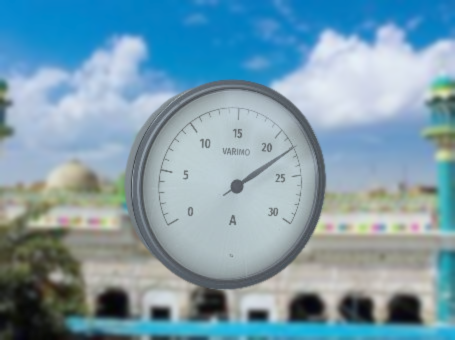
22; A
